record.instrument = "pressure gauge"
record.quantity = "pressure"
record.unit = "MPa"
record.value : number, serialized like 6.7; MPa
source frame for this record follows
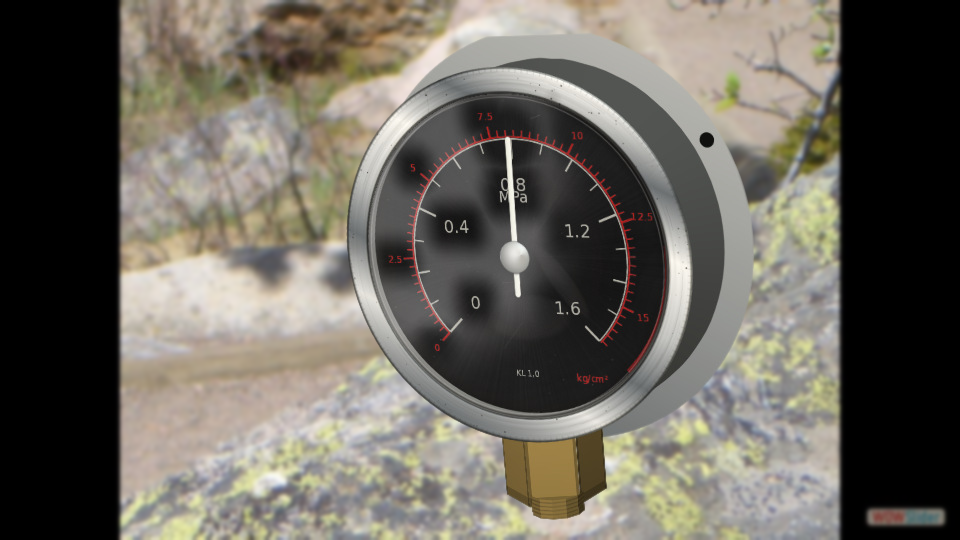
0.8; MPa
